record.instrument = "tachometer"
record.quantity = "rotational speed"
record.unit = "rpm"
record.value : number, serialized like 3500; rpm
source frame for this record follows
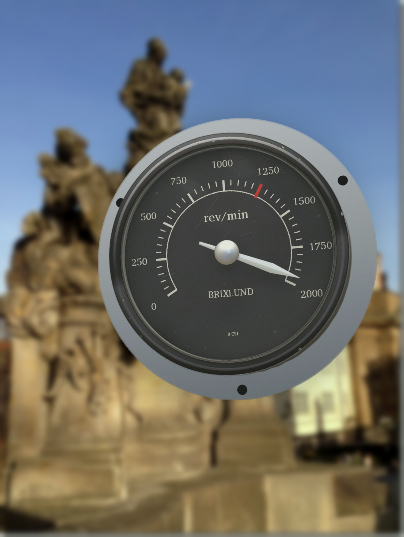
1950; rpm
